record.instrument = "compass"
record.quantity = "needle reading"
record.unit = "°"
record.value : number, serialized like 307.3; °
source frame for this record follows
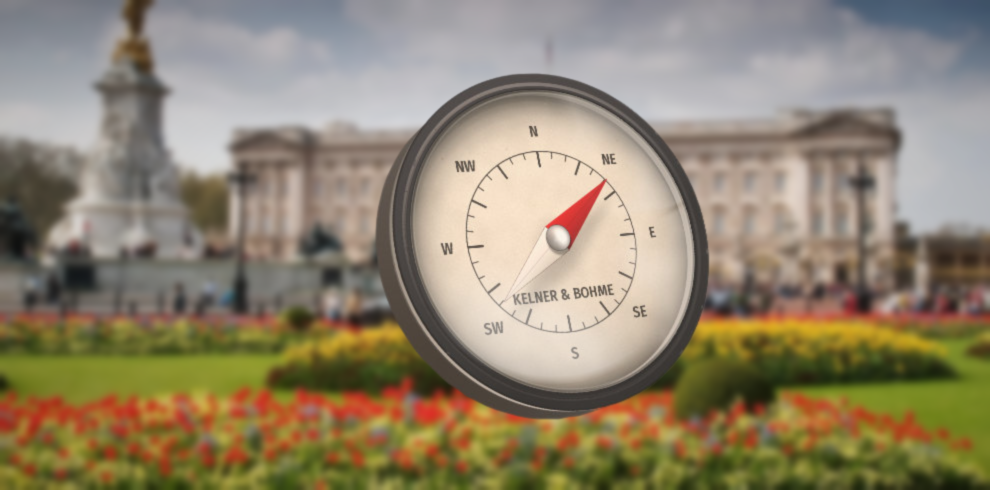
50; °
